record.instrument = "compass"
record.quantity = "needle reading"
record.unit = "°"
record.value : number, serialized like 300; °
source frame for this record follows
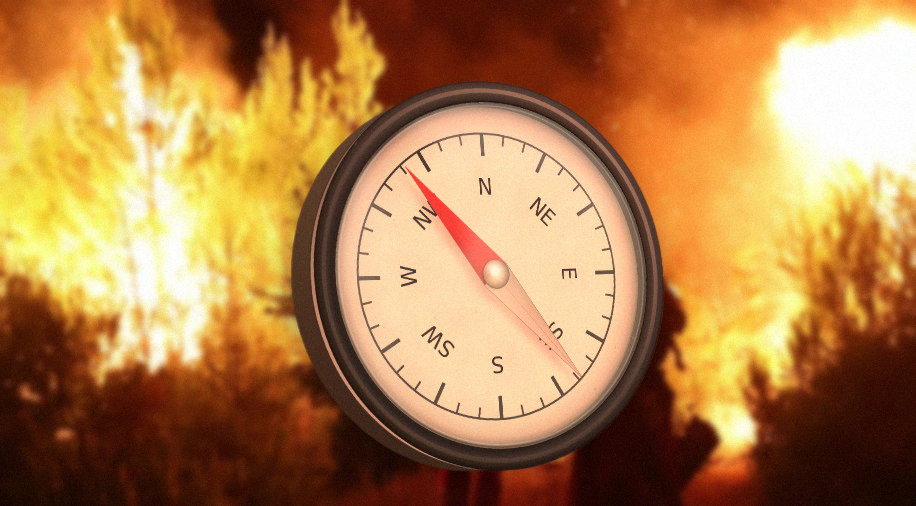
320; °
